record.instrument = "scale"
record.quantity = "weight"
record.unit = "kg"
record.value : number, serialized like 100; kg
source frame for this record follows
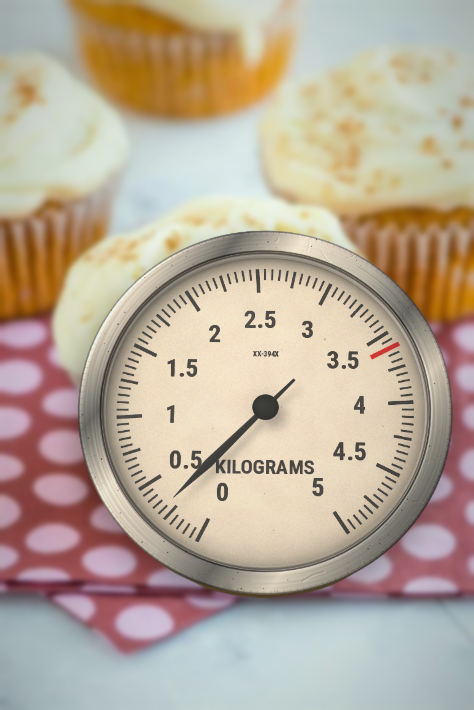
0.3; kg
